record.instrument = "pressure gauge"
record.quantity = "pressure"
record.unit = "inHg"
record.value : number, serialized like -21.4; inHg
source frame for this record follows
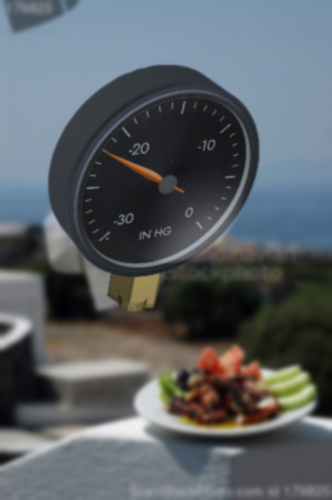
-22; inHg
